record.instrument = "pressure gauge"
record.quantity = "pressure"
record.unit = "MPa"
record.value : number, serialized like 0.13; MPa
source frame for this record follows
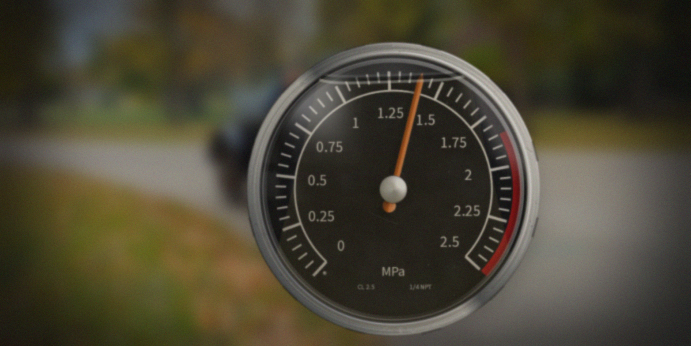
1.4; MPa
